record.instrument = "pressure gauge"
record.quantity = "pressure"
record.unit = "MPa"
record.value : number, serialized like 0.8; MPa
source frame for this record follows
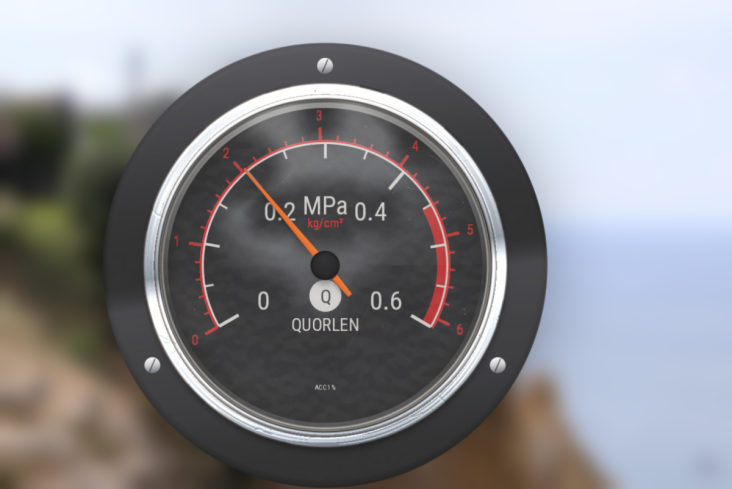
0.2; MPa
